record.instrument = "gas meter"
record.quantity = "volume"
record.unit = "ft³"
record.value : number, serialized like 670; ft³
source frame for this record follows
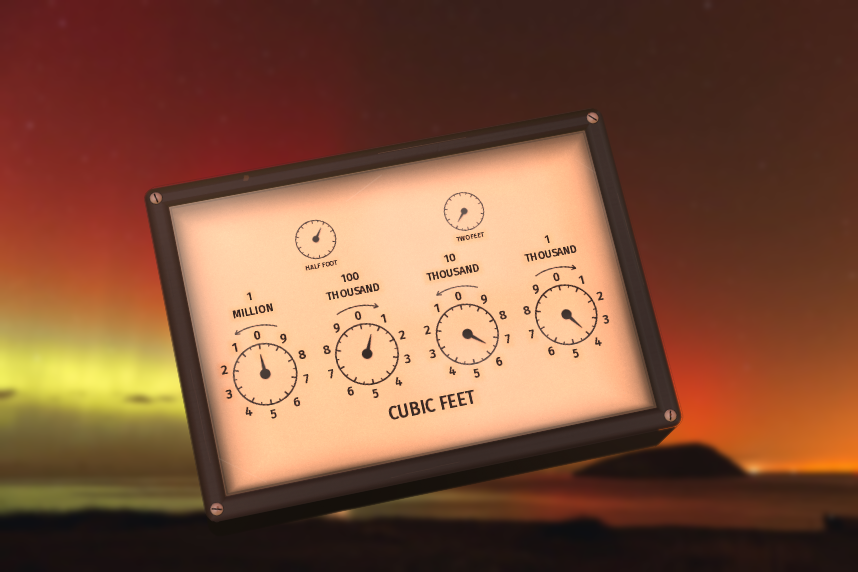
6400; ft³
